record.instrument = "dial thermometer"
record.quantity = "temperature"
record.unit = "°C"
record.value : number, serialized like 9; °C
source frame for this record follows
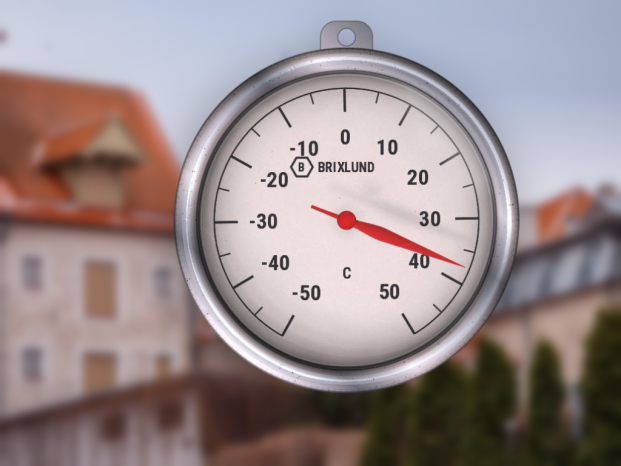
37.5; °C
